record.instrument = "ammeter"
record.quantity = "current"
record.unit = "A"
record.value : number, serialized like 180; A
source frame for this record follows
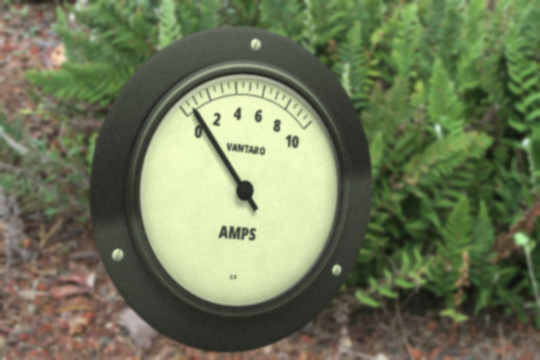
0.5; A
